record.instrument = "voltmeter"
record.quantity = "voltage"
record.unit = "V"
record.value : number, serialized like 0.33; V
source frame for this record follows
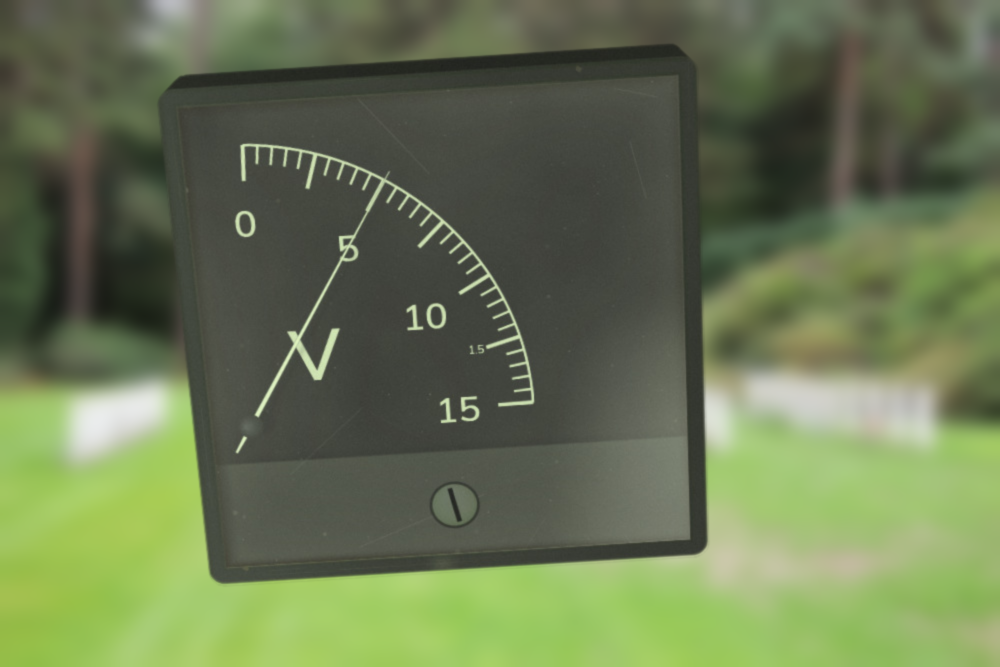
5; V
